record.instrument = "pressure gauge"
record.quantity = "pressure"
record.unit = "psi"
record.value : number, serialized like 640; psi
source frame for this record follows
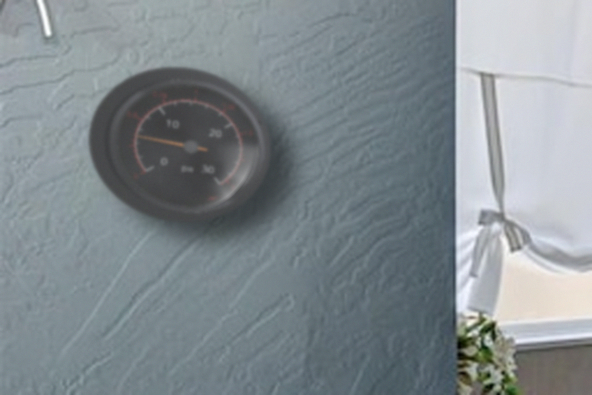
5; psi
